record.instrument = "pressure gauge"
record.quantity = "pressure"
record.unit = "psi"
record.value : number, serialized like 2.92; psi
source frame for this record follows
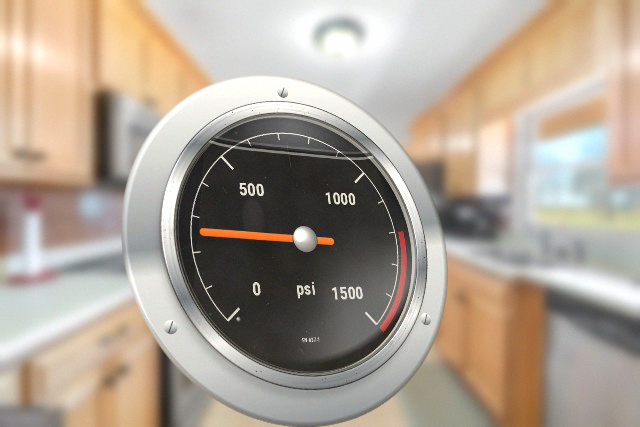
250; psi
